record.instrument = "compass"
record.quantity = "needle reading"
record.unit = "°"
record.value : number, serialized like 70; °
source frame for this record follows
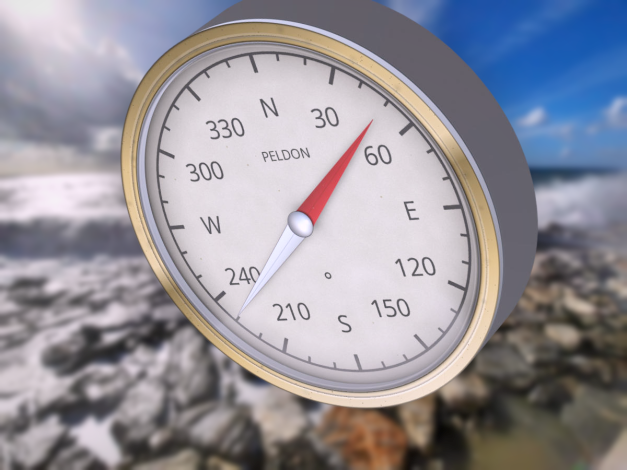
50; °
